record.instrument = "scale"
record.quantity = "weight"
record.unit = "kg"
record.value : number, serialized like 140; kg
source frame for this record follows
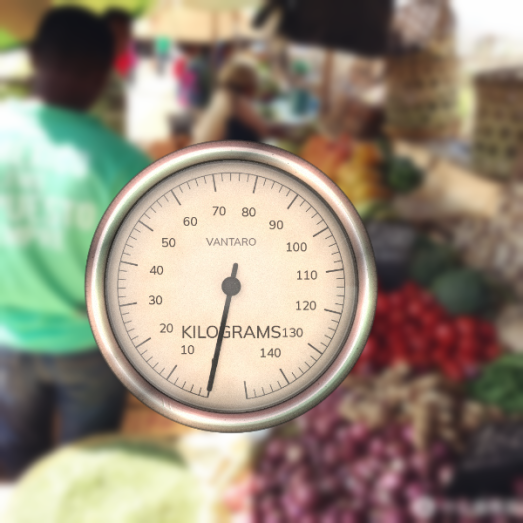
0; kg
